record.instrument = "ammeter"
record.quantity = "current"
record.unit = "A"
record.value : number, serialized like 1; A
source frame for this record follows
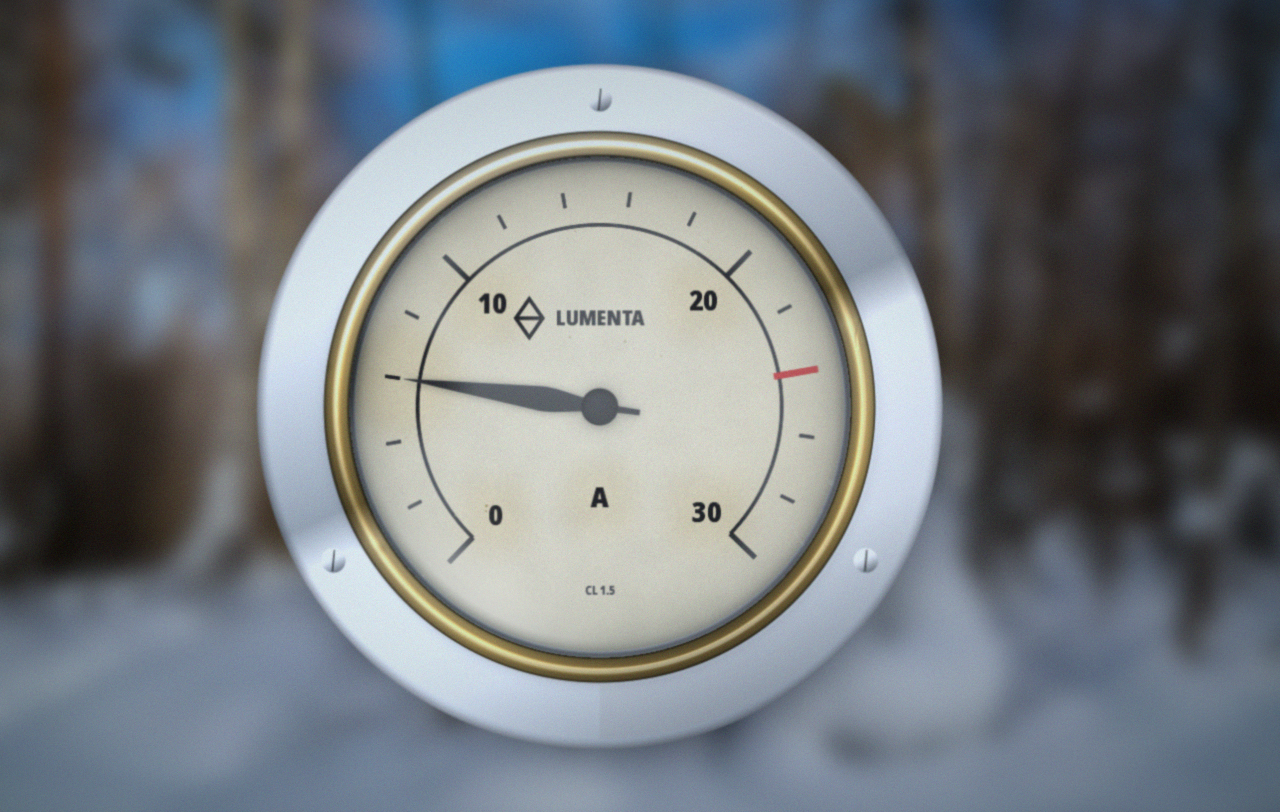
6; A
